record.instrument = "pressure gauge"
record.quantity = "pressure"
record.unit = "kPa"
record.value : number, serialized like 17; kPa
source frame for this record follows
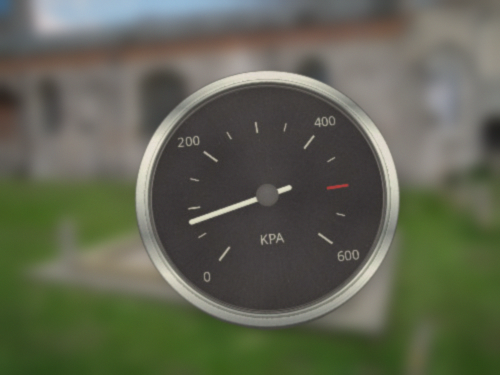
75; kPa
